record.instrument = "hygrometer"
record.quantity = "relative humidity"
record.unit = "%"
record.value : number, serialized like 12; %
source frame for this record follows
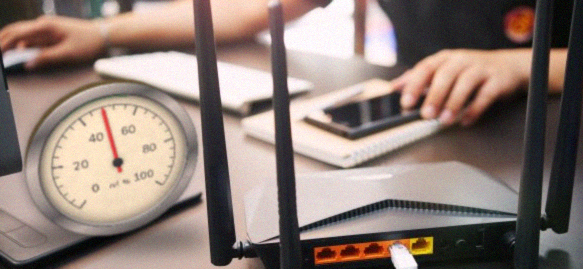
48; %
